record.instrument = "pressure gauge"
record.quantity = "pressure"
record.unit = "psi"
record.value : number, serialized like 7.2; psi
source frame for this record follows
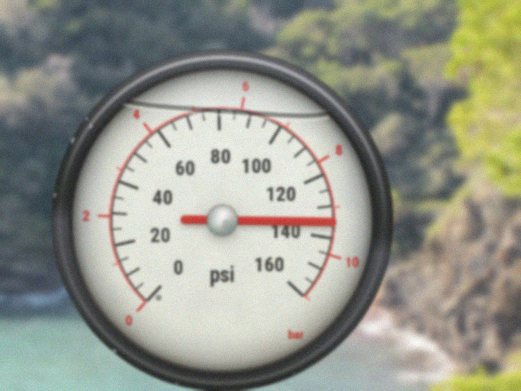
135; psi
